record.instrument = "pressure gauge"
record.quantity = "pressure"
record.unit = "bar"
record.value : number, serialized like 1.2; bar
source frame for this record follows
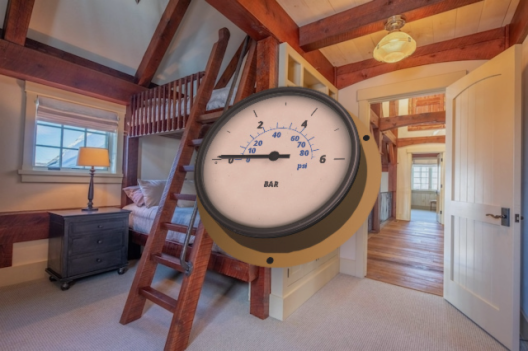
0; bar
